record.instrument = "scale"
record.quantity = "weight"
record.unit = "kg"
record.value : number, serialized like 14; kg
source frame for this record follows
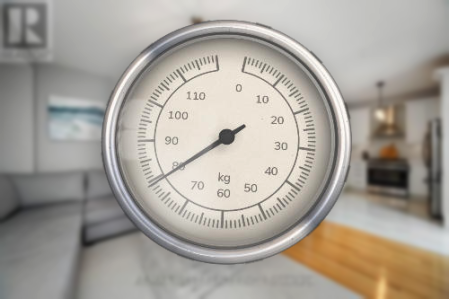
79; kg
